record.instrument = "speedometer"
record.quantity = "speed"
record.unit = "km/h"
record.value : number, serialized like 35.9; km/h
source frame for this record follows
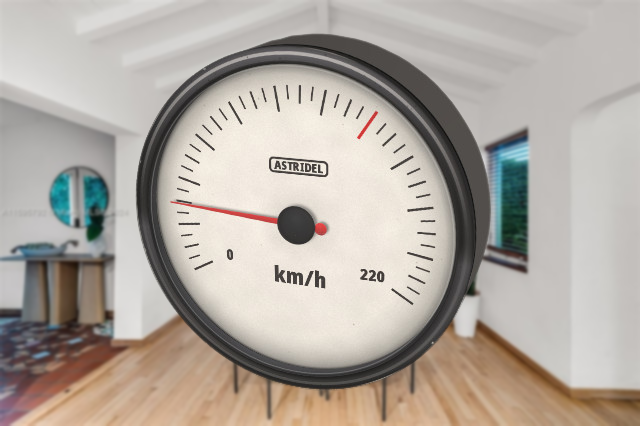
30; km/h
